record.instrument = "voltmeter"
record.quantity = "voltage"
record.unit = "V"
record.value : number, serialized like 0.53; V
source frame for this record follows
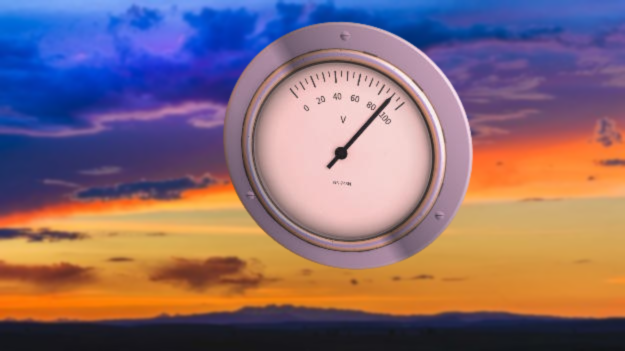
90; V
